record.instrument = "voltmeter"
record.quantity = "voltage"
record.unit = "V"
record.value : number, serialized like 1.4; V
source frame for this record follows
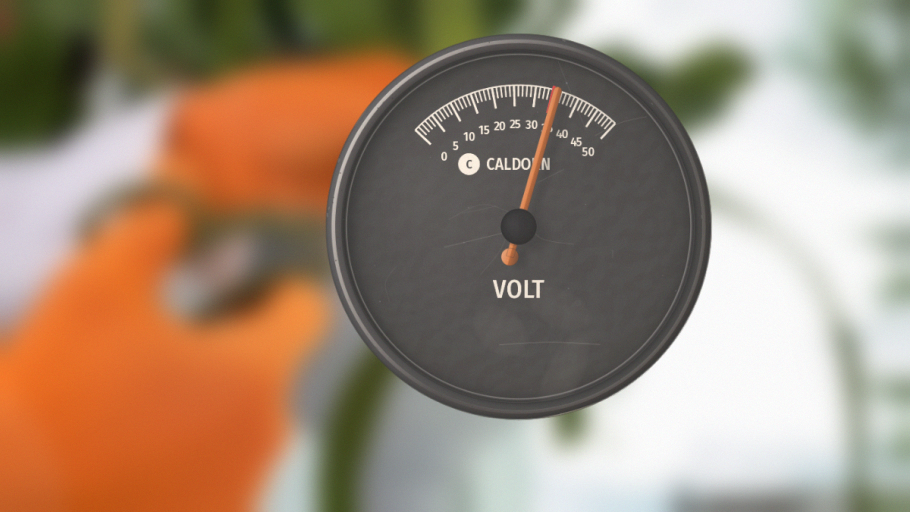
35; V
